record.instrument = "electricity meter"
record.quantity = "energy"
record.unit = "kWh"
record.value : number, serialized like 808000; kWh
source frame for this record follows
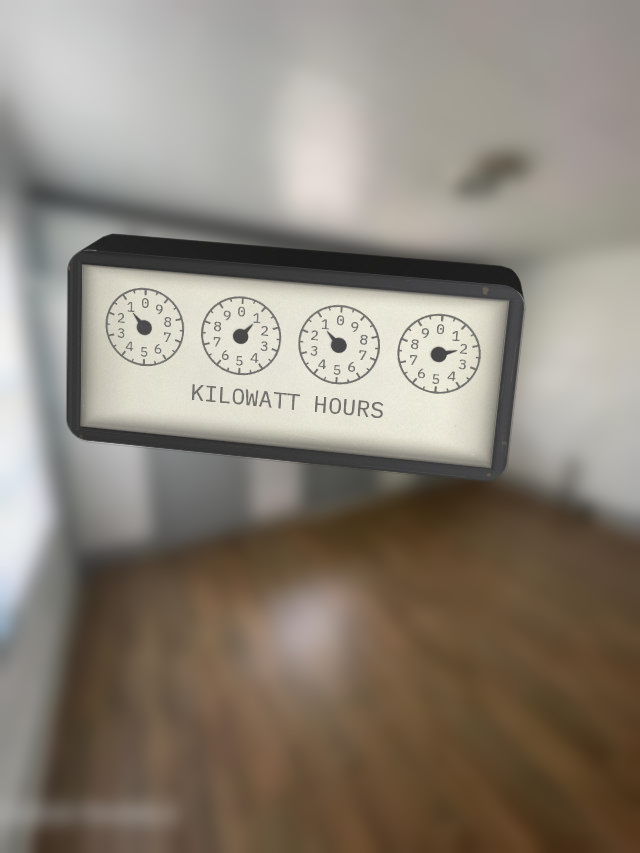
1112; kWh
